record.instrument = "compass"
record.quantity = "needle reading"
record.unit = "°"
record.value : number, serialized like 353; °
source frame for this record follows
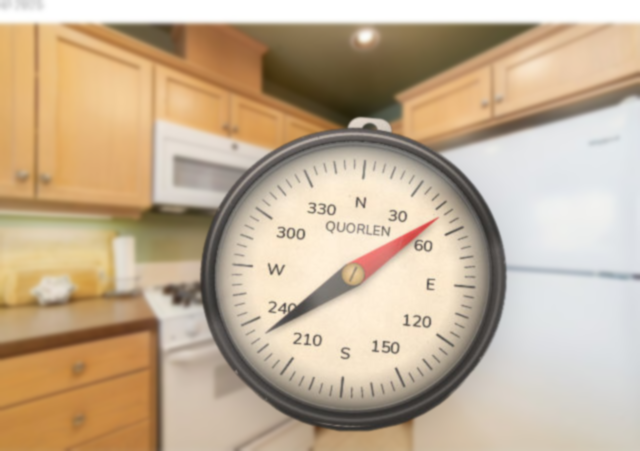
50; °
